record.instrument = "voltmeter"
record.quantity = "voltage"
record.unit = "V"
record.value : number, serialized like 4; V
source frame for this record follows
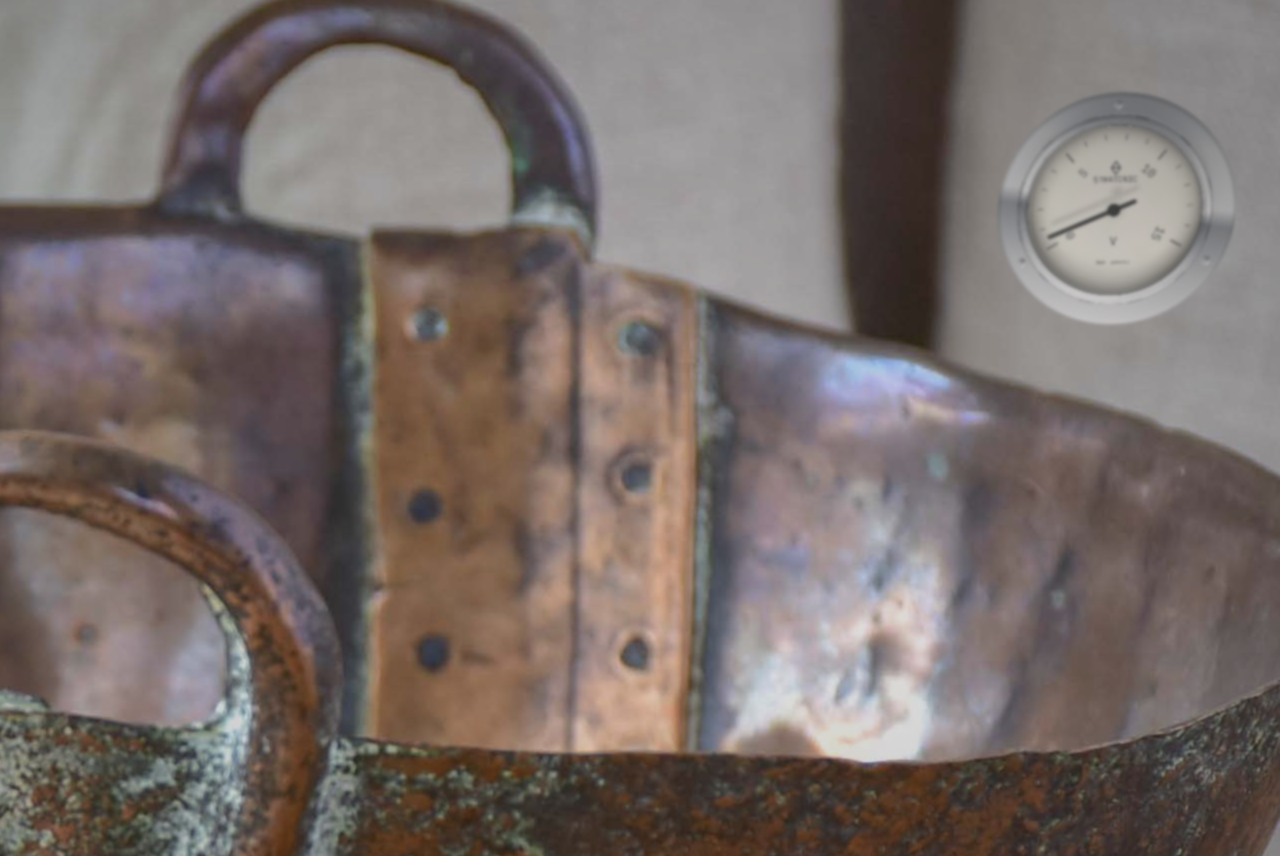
0.5; V
